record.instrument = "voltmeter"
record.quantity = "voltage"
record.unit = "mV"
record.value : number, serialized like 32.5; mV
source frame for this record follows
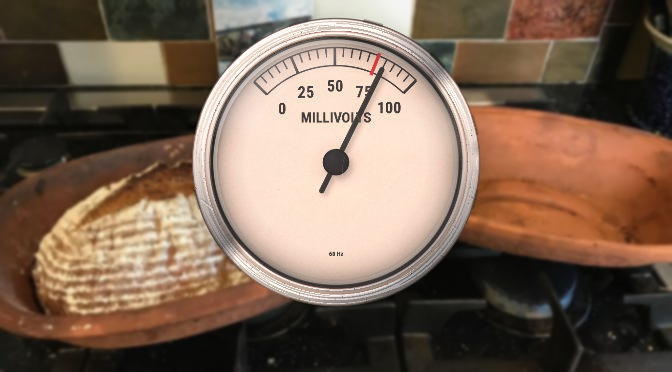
80; mV
